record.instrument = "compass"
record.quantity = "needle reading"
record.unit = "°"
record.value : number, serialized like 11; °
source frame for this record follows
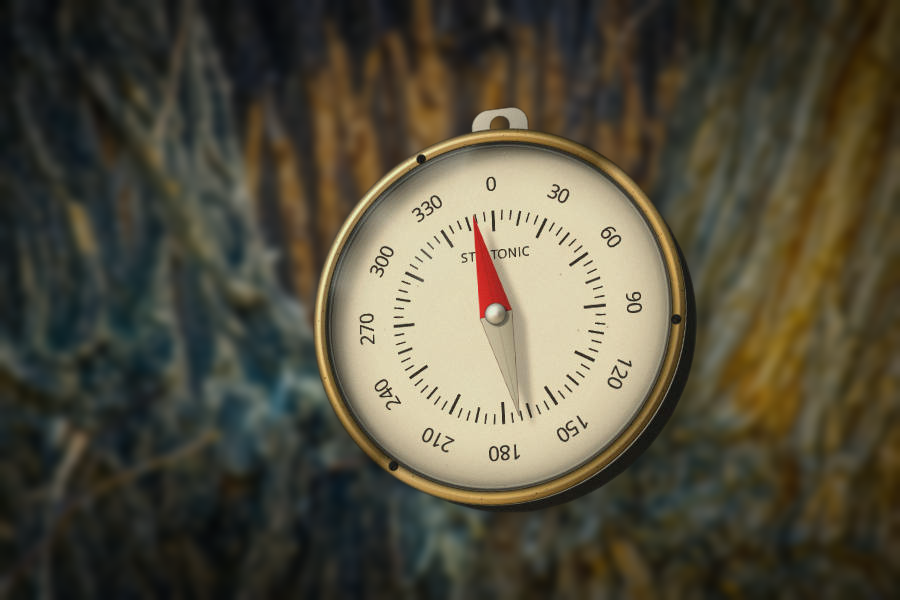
350; °
